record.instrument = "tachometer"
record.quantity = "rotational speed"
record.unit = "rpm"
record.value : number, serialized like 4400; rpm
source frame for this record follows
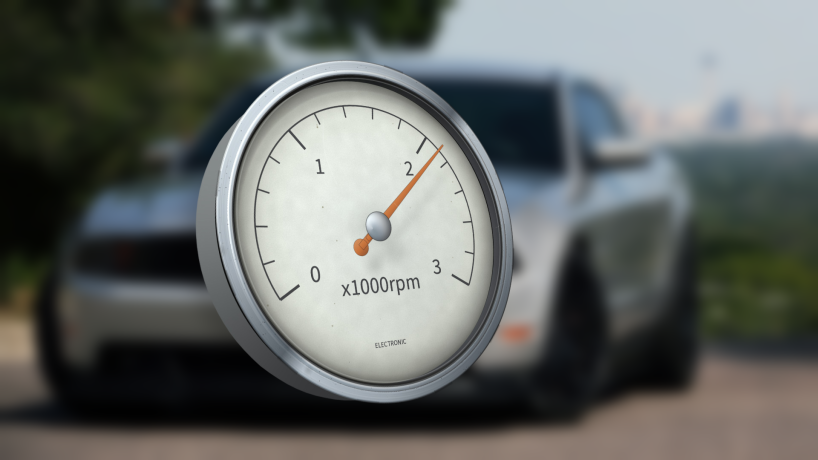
2100; rpm
